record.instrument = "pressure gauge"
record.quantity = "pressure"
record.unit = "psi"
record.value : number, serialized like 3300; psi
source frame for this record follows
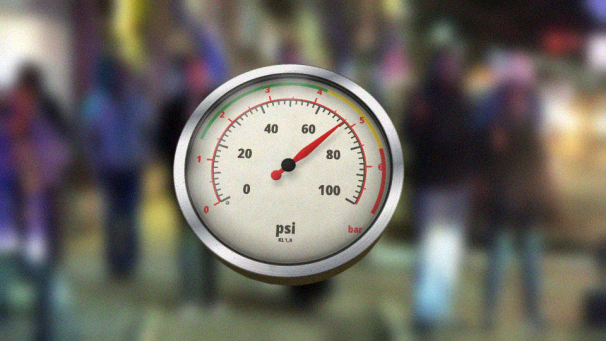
70; psi
